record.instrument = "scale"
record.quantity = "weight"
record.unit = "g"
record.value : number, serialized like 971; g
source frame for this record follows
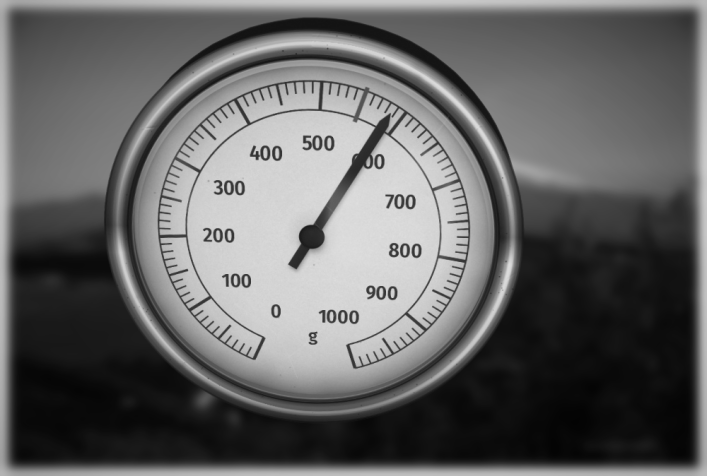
585; g
